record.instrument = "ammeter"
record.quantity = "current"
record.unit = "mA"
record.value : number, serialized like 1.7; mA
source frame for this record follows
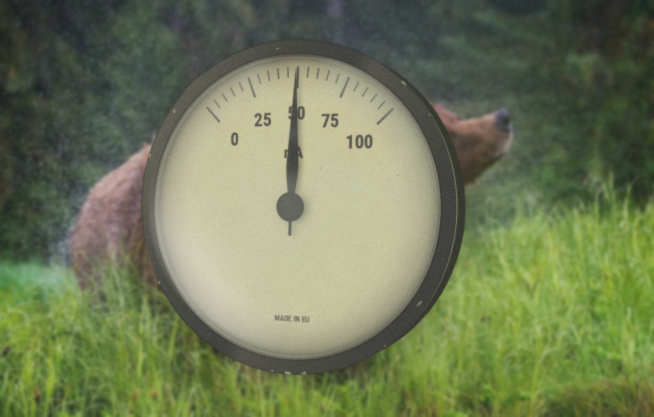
50; mA
